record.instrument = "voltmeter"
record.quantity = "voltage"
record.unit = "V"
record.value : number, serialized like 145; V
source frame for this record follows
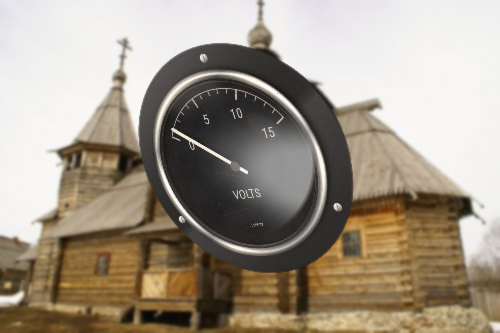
1; V
